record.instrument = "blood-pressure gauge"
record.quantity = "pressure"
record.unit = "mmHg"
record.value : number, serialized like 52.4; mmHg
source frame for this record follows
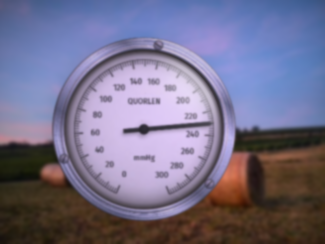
230; mmHg
